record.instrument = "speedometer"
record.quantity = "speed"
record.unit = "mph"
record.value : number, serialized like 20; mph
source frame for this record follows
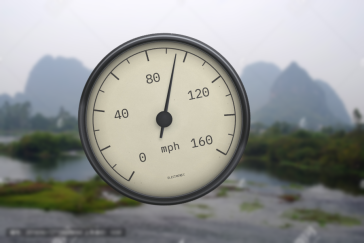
95; mph
